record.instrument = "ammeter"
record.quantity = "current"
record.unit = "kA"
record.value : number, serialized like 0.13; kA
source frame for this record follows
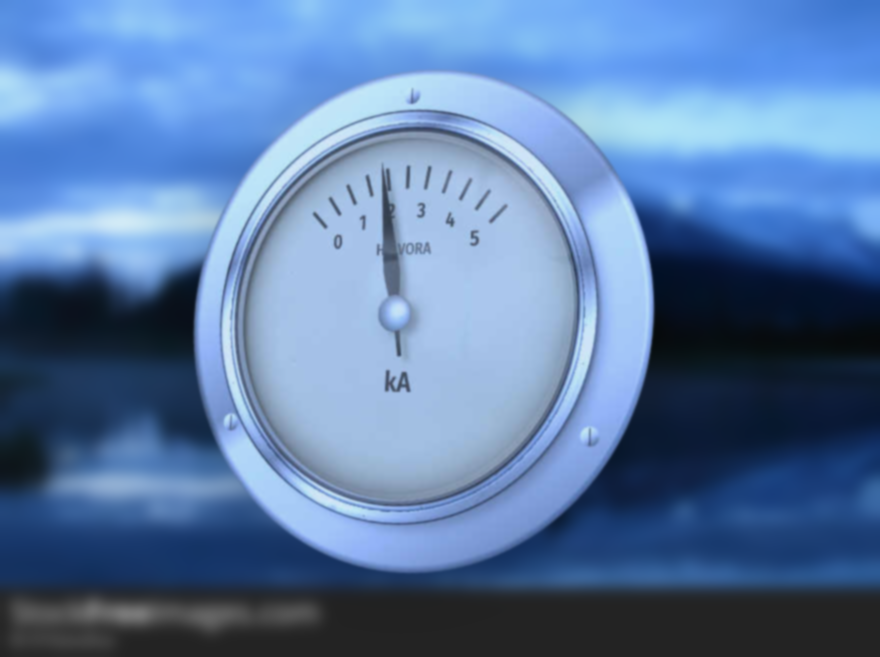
2; kA
